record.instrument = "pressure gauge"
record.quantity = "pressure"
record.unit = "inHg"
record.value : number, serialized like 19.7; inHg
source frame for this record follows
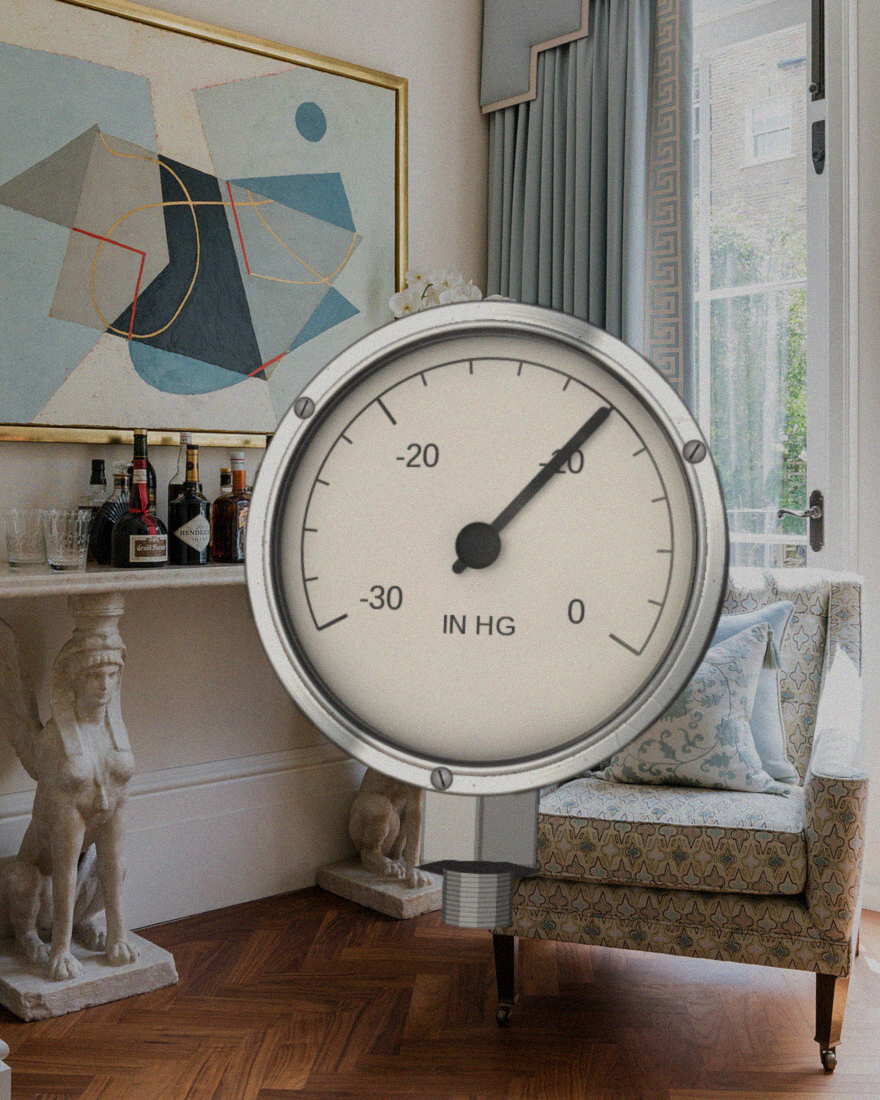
-10; inHg
